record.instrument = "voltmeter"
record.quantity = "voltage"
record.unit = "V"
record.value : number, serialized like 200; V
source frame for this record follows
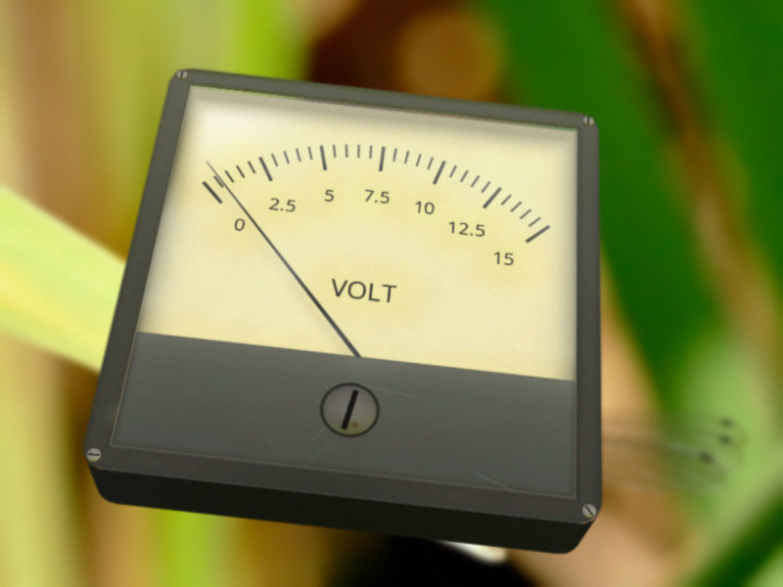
0.5; V
